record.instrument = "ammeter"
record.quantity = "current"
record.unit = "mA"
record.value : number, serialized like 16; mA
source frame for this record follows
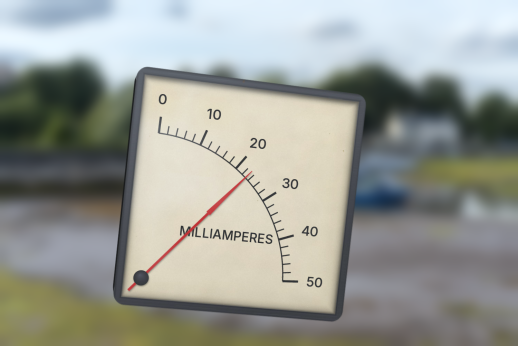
23; mA
